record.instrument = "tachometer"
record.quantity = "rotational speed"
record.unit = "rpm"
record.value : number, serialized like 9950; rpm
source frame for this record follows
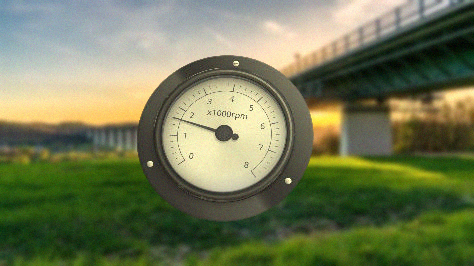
1600; rpm
